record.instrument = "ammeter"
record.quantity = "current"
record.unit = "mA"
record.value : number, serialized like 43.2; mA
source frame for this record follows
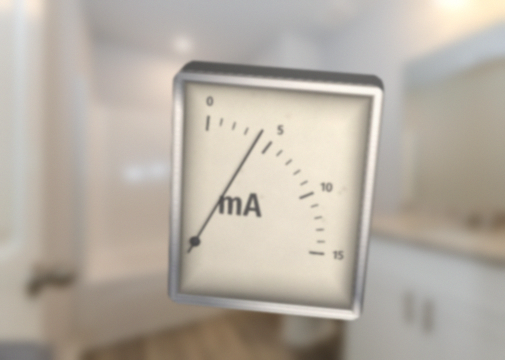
4; mA
